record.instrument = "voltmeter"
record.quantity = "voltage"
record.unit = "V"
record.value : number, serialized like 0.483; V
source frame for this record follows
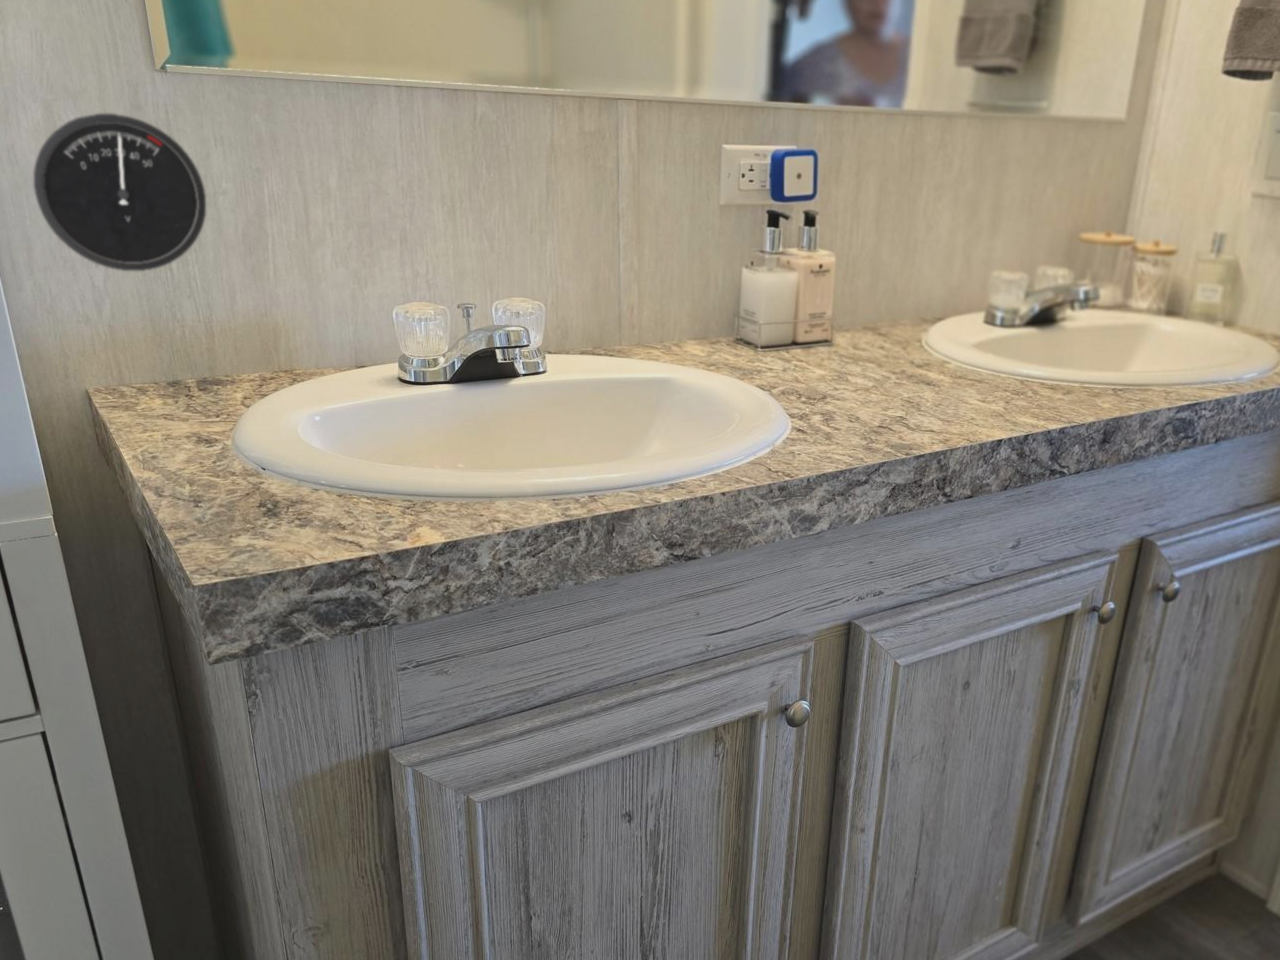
30; V
